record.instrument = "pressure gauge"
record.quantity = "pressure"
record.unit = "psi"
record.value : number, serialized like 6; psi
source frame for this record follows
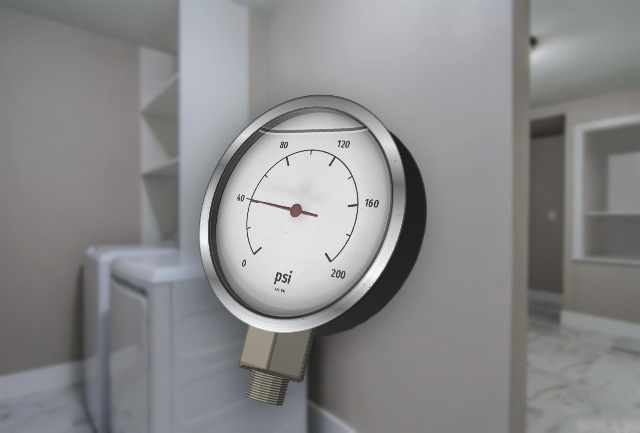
40; psi
